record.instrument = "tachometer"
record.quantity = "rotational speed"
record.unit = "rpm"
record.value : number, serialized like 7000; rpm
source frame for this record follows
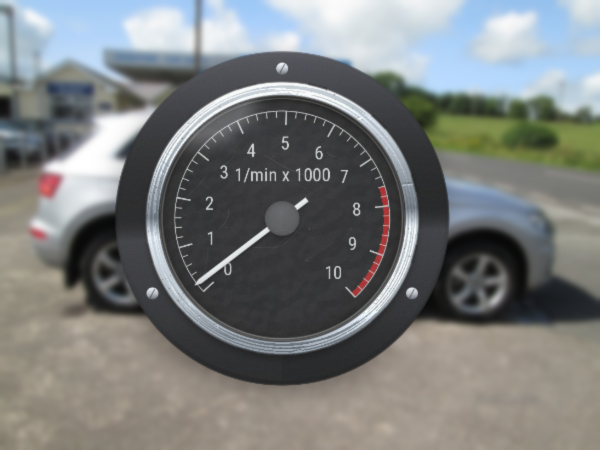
200; rpm
